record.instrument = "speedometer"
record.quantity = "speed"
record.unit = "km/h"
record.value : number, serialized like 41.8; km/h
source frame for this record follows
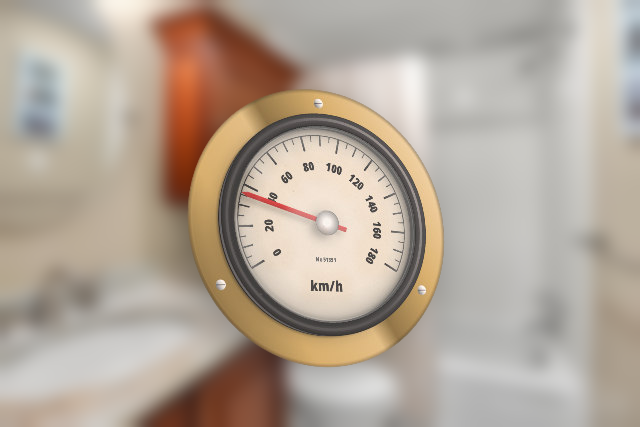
35; km/h
